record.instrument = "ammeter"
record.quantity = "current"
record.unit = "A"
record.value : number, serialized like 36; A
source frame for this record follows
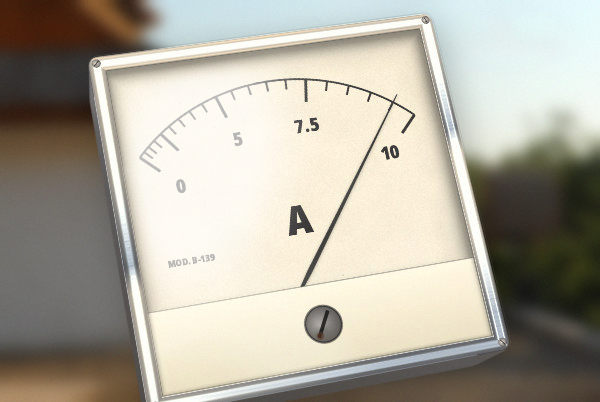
9.5; A
